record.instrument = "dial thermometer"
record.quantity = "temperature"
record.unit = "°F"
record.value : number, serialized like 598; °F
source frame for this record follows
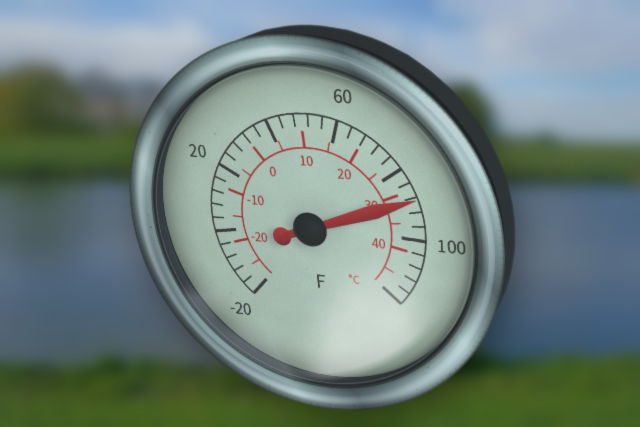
88; °F
